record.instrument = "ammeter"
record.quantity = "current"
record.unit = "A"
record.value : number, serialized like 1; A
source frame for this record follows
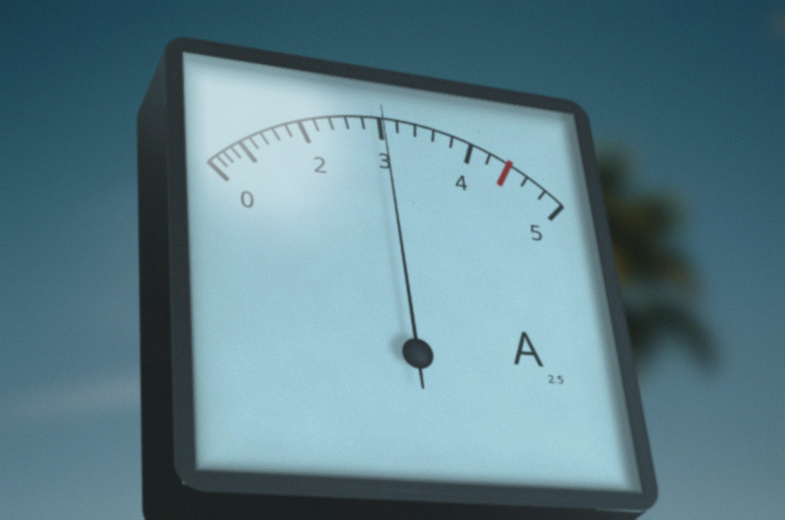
3; A
